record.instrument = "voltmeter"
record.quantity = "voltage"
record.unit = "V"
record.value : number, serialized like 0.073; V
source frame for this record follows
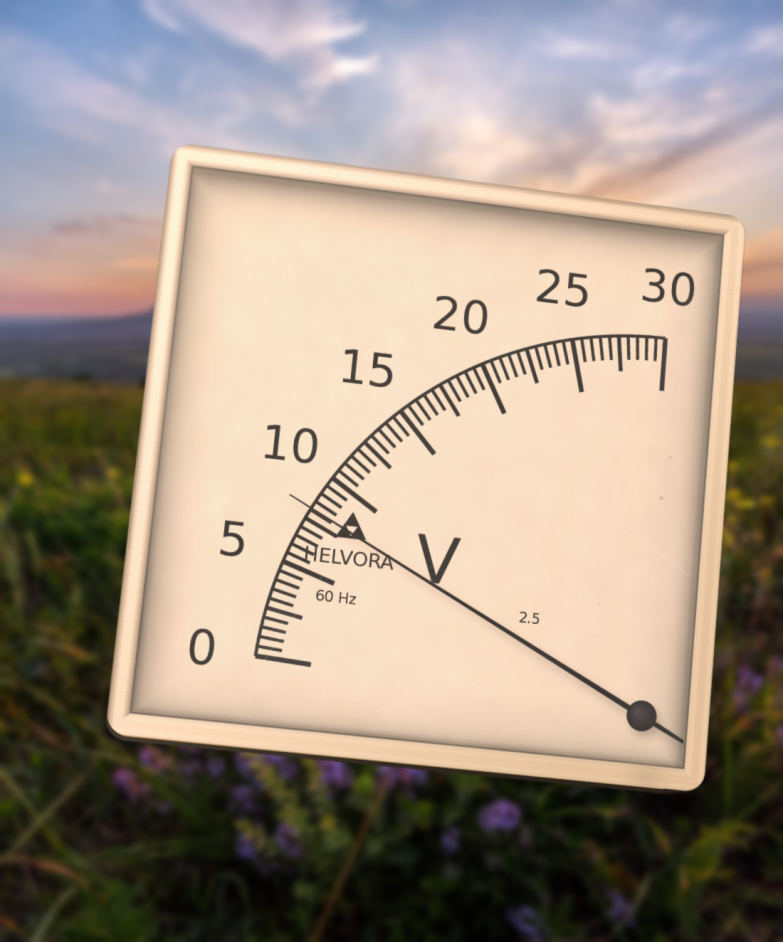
8; V
